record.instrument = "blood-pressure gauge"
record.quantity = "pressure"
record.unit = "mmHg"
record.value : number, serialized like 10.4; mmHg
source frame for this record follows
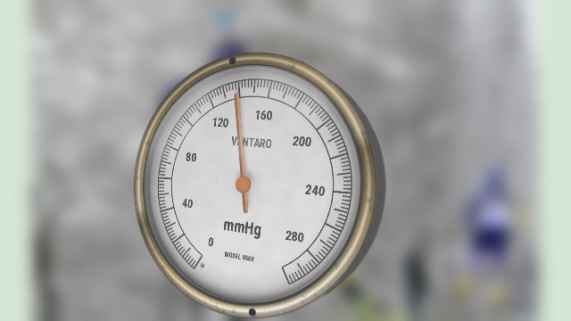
140; mmHg
